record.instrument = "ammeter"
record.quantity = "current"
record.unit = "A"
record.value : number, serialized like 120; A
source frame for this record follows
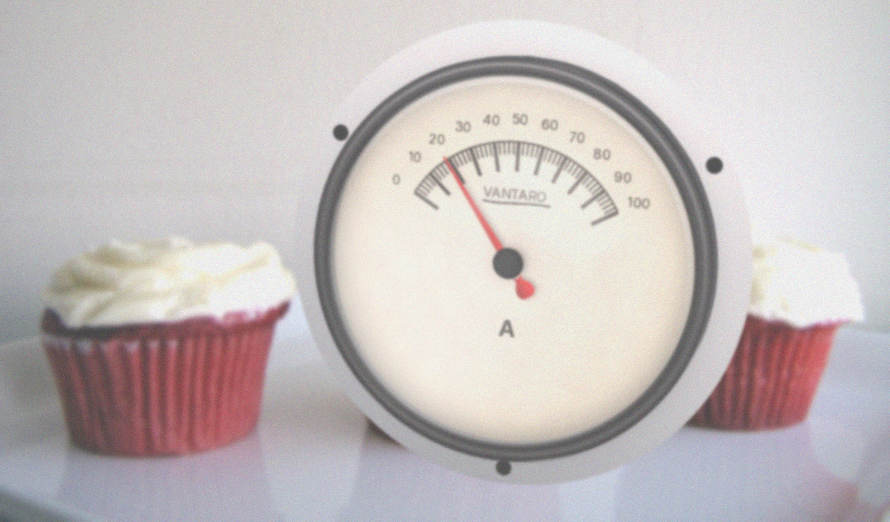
20; A
